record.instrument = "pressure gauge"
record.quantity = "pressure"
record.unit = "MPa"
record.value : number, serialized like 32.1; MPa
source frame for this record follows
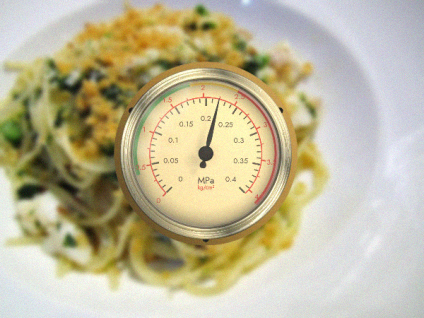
0.22; MPa
